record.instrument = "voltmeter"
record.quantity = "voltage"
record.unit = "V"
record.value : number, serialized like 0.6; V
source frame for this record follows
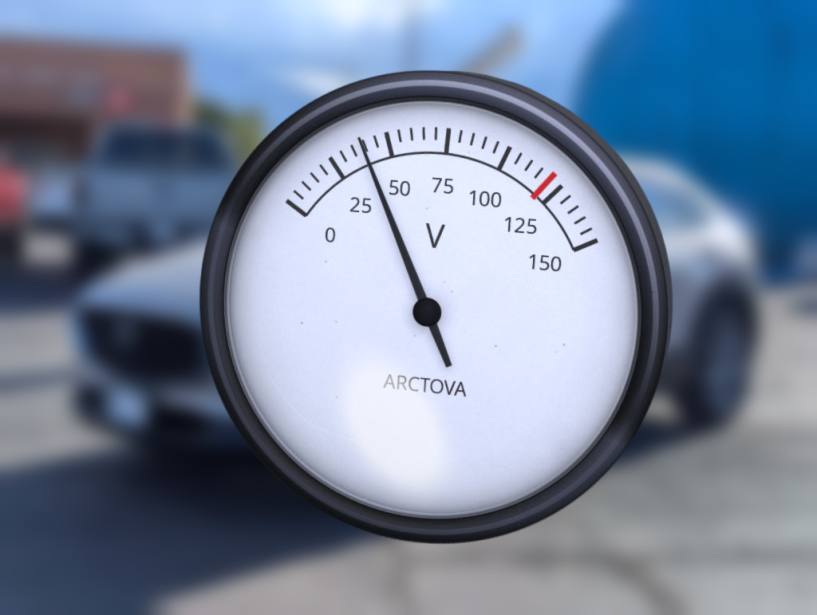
40; V
